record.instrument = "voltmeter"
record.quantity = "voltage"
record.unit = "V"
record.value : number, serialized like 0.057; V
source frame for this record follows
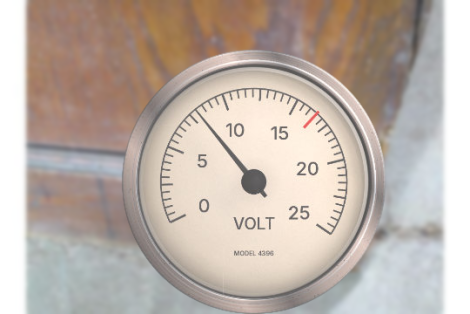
8; V
